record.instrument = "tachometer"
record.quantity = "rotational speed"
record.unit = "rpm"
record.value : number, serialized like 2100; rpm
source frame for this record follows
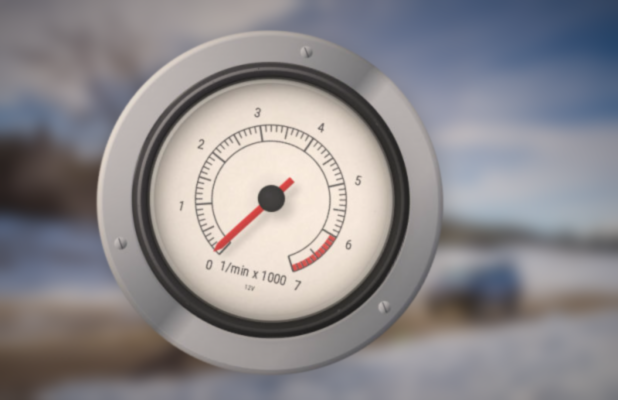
100; rpm
